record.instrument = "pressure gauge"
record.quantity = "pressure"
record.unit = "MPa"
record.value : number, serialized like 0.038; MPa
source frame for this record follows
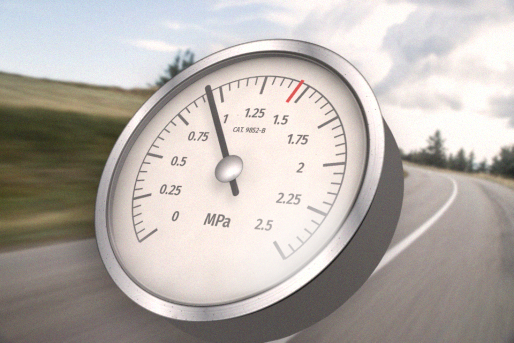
0.95; MPa
